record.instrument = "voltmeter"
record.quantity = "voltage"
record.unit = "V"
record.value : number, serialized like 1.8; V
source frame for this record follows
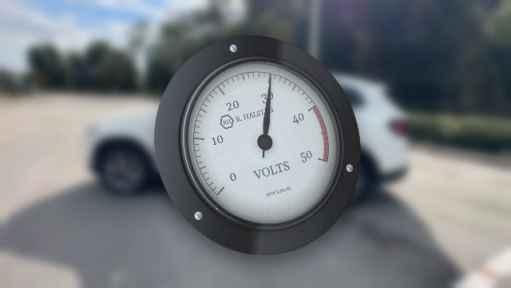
30; V
